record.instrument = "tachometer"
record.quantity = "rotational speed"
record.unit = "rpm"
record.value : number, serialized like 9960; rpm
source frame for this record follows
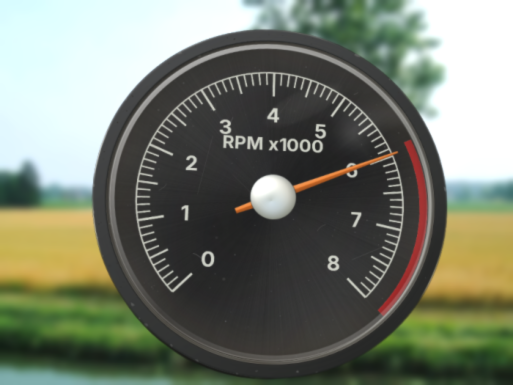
6000; rpm
